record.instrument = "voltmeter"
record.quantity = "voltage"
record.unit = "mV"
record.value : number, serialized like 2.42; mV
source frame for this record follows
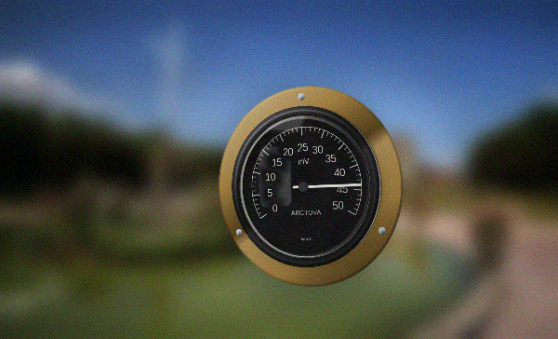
44; mV
